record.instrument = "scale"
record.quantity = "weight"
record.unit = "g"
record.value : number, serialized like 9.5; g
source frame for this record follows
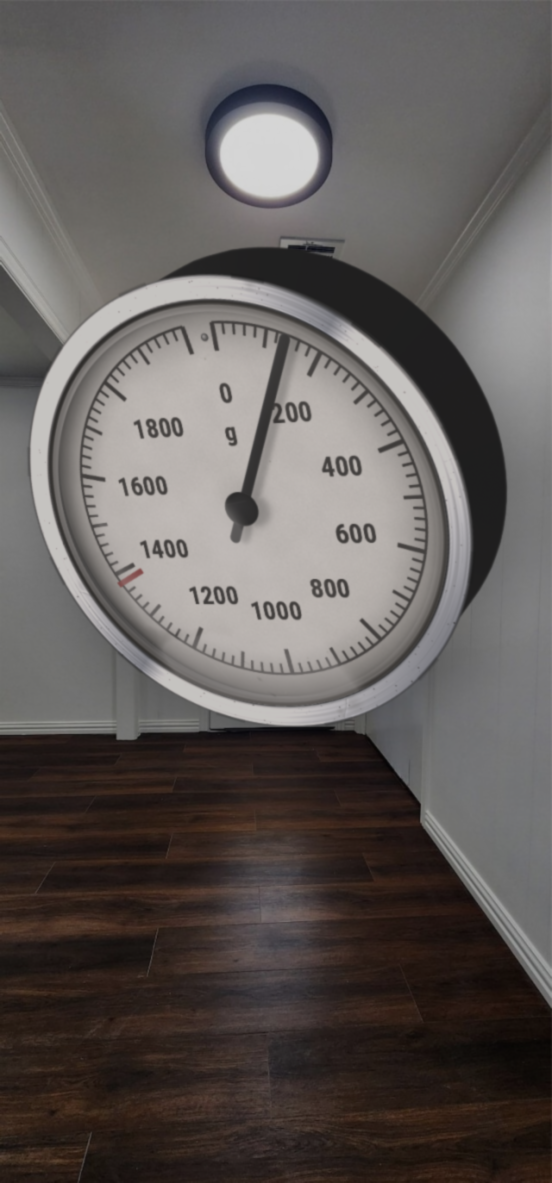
140; g
